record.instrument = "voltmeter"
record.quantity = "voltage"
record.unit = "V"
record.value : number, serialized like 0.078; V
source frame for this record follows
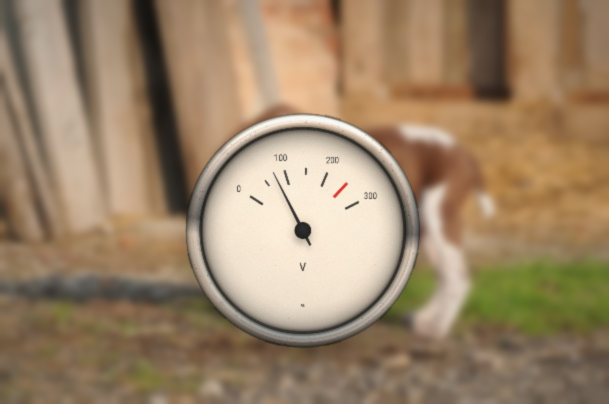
75; V
